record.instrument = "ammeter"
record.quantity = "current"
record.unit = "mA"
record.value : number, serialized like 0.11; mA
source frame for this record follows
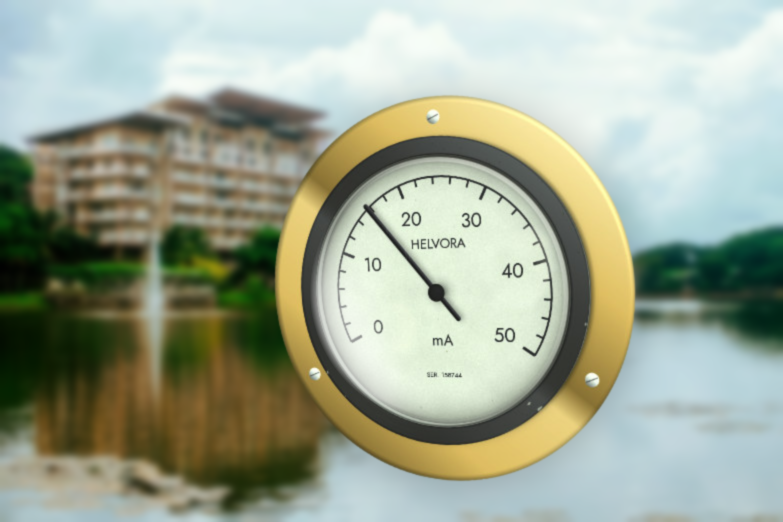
16; mA
